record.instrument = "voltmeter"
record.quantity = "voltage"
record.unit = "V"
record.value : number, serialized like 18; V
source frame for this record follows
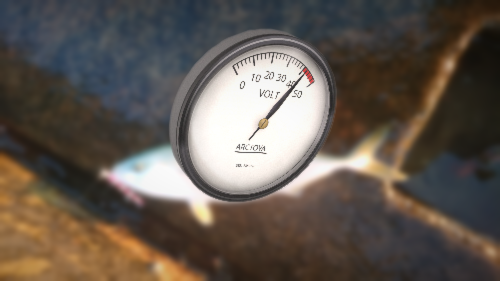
40; V
